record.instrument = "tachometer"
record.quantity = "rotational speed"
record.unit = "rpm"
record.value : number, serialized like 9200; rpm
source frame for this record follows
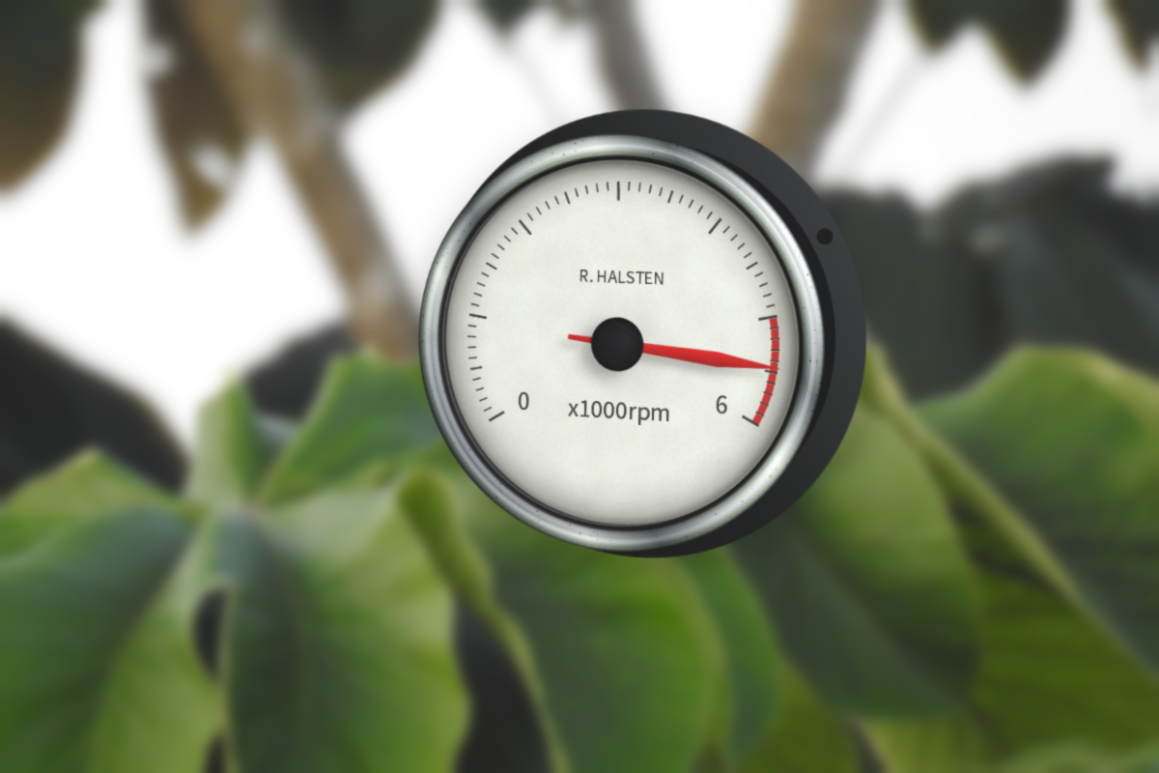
5450; rpm
